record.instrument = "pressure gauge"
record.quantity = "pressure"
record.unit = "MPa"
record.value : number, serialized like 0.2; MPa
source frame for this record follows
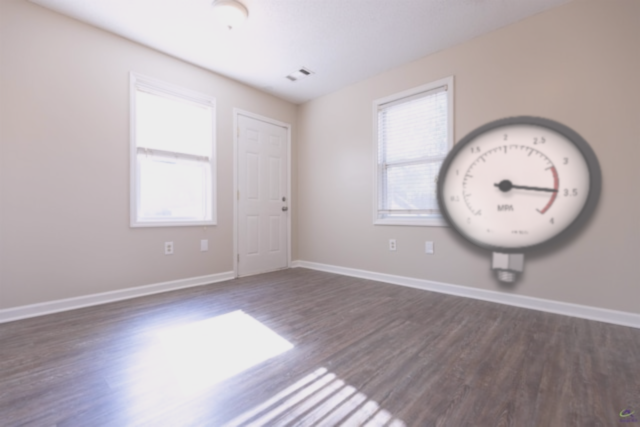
3.5; MPa
